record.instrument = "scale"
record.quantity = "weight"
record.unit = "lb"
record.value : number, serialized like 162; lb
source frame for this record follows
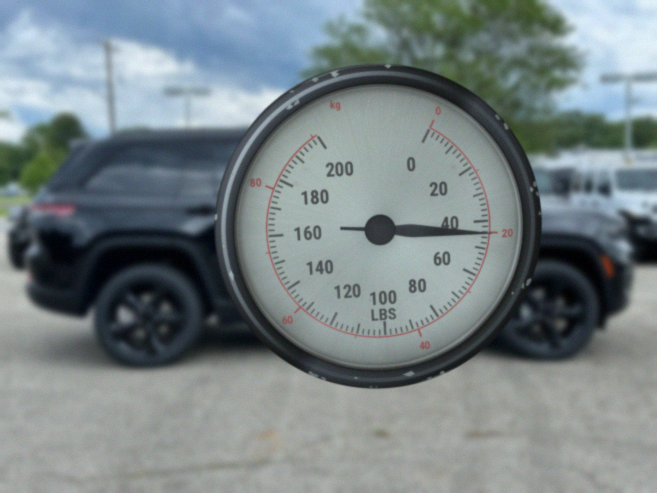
44; lb
